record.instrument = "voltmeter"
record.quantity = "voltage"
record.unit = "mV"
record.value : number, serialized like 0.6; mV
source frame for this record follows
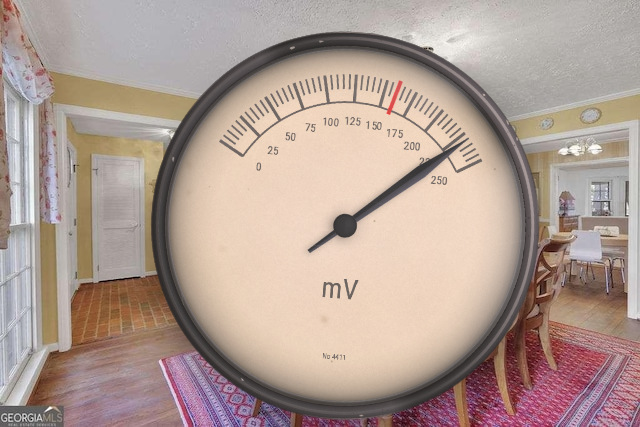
230; mV
